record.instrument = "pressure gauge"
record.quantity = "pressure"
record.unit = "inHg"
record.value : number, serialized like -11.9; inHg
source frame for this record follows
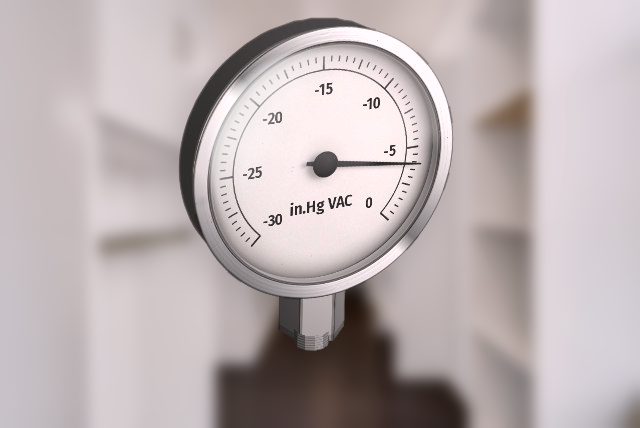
-4; inHg
